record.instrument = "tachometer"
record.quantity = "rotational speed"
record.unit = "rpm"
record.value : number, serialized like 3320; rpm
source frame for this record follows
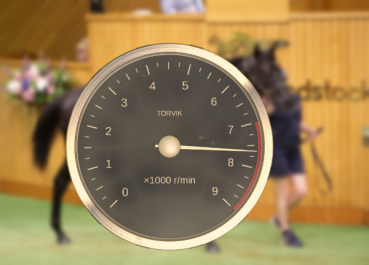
7625; rpm
